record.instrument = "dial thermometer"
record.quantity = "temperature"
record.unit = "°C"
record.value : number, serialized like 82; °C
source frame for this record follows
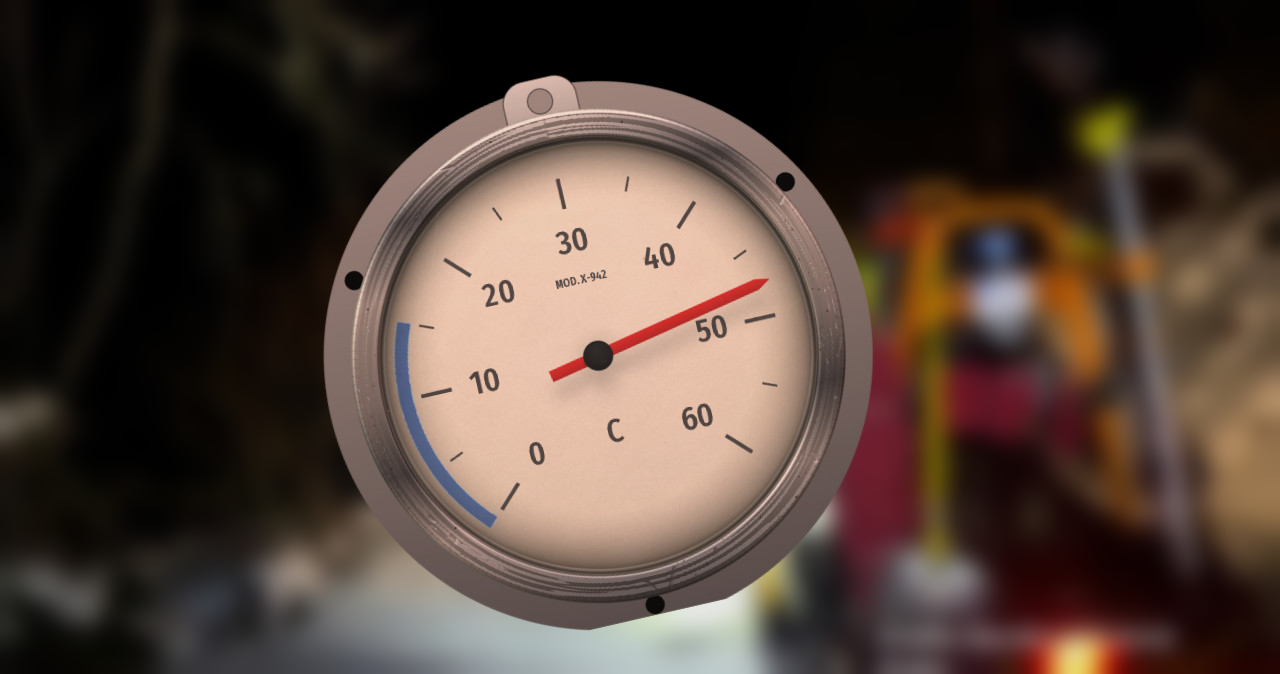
47.5; °C
